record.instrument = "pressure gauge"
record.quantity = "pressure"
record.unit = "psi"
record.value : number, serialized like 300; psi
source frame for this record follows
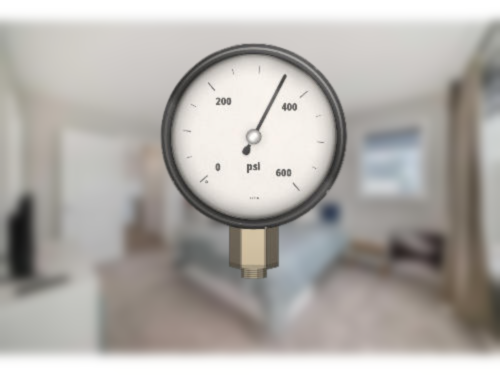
350; psi
